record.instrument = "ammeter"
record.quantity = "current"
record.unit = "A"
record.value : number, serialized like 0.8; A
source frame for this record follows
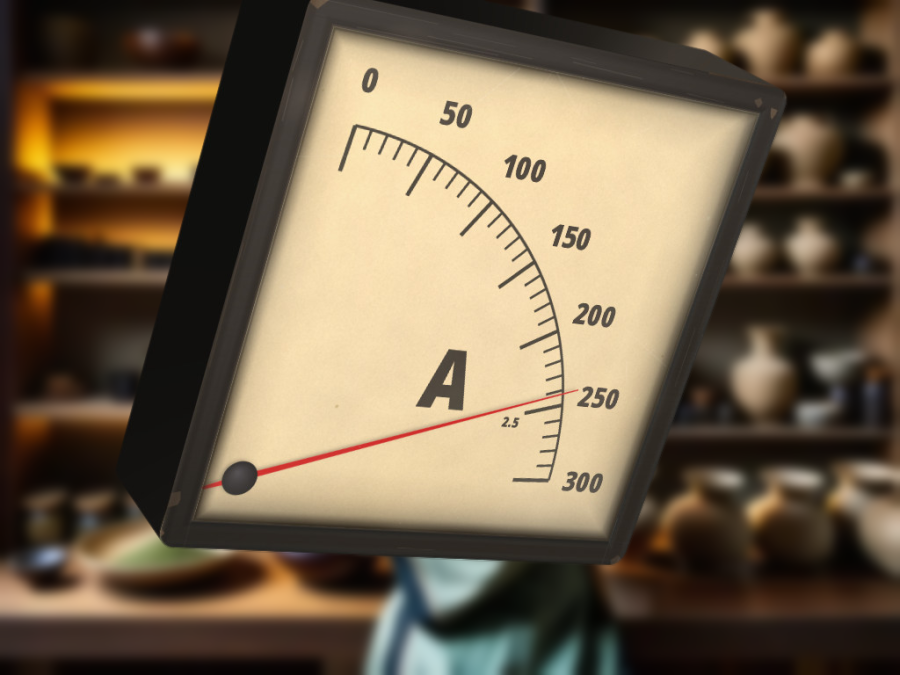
240; A
